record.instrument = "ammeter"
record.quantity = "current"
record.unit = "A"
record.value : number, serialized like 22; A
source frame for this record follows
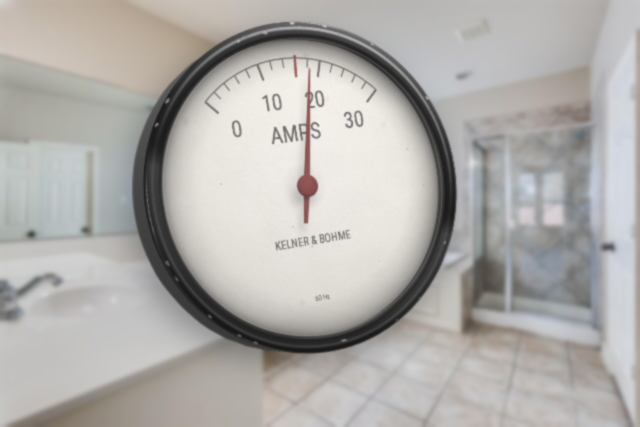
18; A
